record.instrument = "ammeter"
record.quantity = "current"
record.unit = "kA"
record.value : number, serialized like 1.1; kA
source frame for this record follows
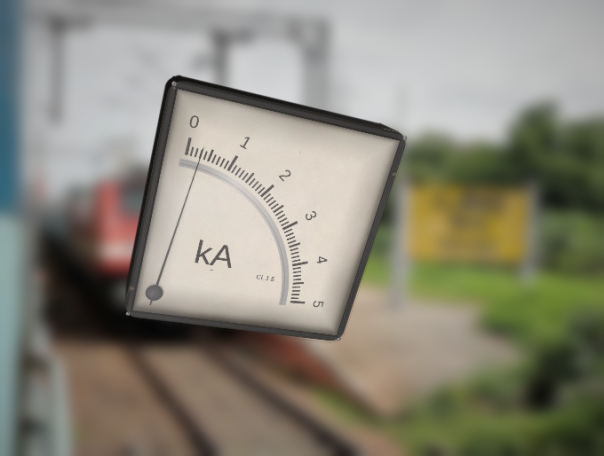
0.3; kA
